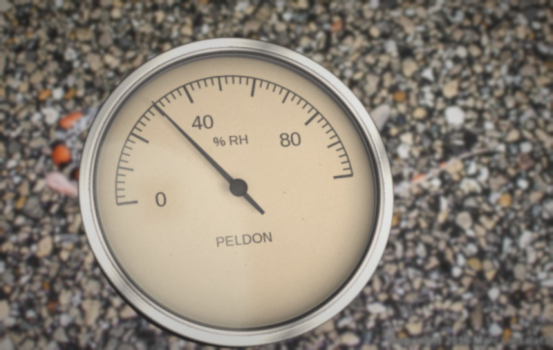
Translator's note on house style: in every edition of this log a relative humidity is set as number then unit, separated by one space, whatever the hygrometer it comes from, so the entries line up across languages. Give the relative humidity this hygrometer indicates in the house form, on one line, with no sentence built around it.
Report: 30 %
